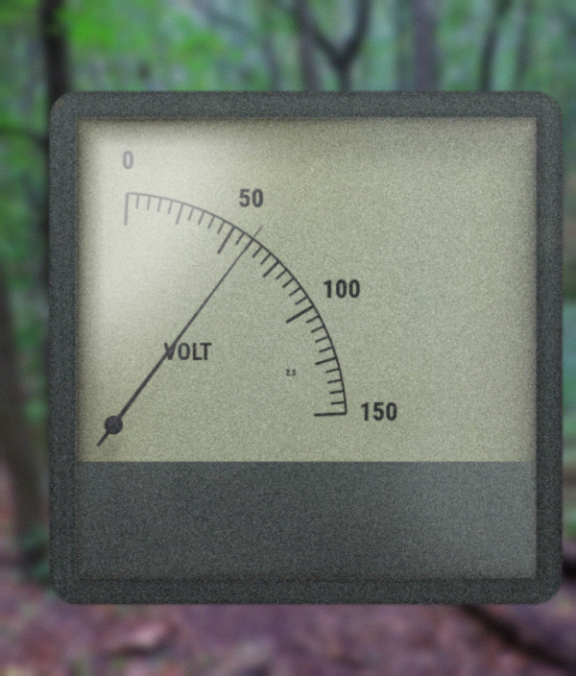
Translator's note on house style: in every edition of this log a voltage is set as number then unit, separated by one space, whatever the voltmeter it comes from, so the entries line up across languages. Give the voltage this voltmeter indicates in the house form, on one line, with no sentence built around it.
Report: 60 V
